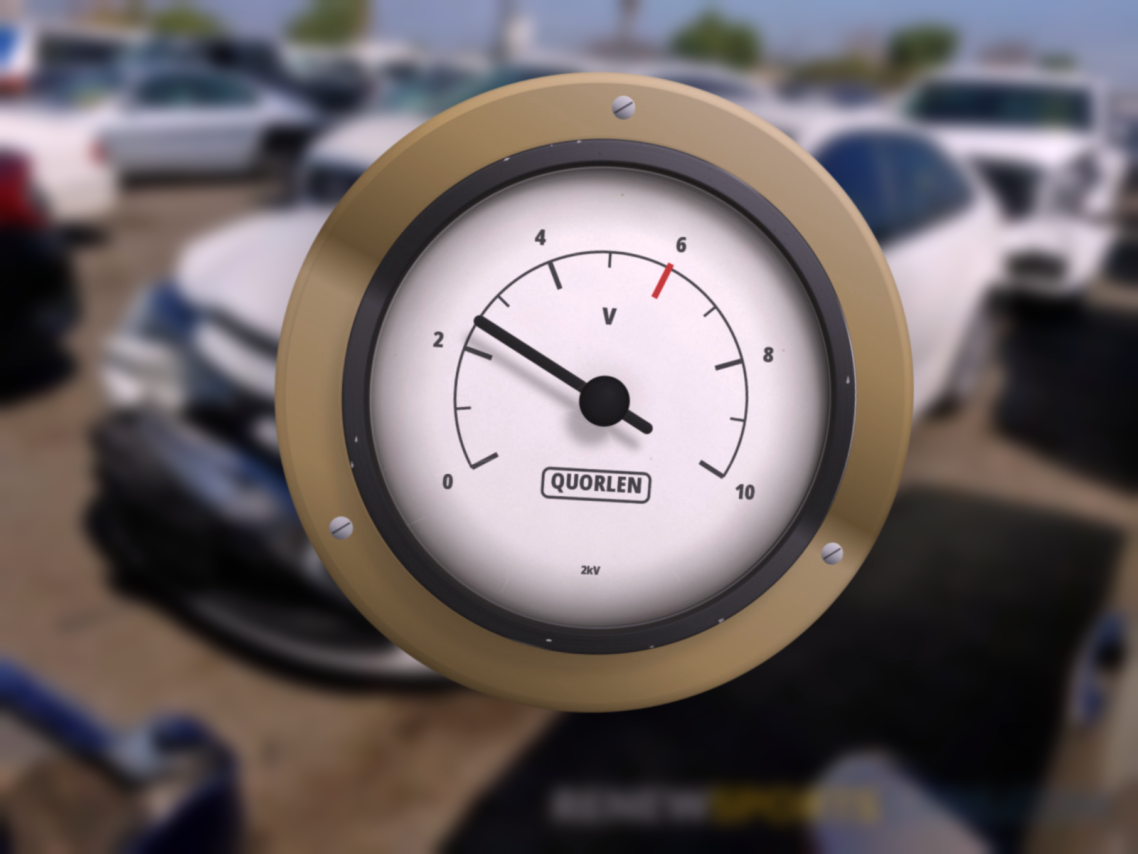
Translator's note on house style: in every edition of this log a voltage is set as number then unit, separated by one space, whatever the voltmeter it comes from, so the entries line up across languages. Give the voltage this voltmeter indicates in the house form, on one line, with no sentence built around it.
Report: 2.5 V
